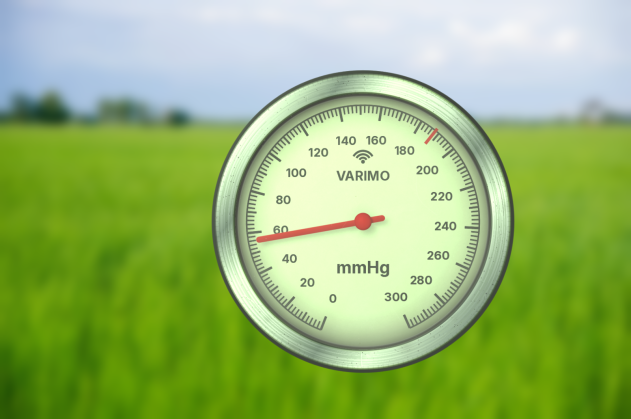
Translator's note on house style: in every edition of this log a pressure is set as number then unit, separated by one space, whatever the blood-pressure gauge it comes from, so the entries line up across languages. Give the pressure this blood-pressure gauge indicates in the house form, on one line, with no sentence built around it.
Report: 56 mmHg
